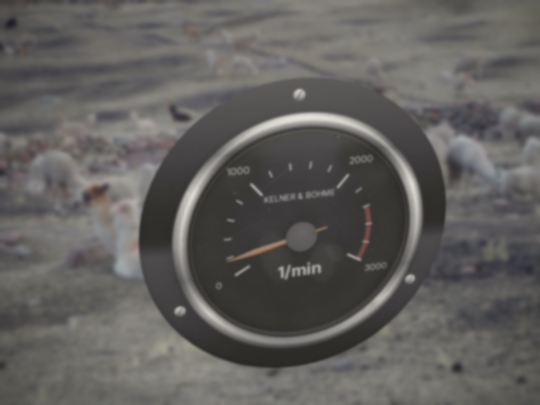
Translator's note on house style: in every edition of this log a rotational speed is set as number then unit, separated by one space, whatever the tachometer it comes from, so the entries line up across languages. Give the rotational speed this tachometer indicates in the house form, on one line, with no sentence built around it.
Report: 200 rpm
